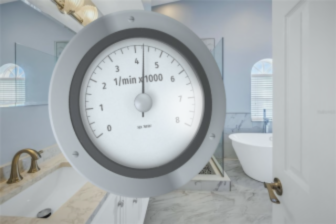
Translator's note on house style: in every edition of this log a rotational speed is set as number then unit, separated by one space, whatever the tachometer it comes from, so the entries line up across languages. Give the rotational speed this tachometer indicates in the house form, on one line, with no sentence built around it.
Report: 4250 rpm
